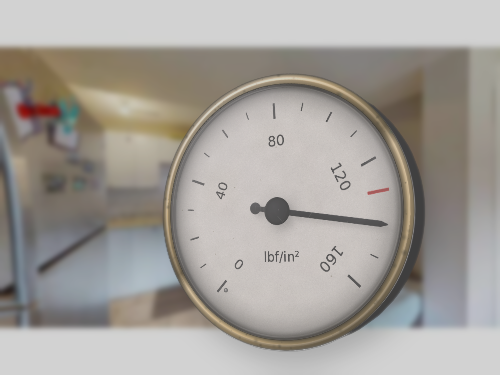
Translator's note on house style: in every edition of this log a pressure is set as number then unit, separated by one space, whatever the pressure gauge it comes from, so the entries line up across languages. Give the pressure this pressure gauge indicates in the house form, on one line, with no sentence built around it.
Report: 140 psi
